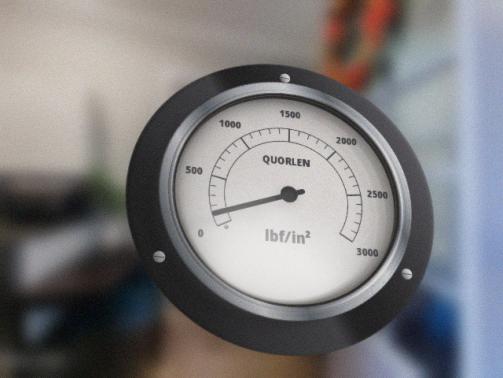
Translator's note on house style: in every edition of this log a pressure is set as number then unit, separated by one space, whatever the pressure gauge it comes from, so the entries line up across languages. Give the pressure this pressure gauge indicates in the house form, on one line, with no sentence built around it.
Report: 100 psi
